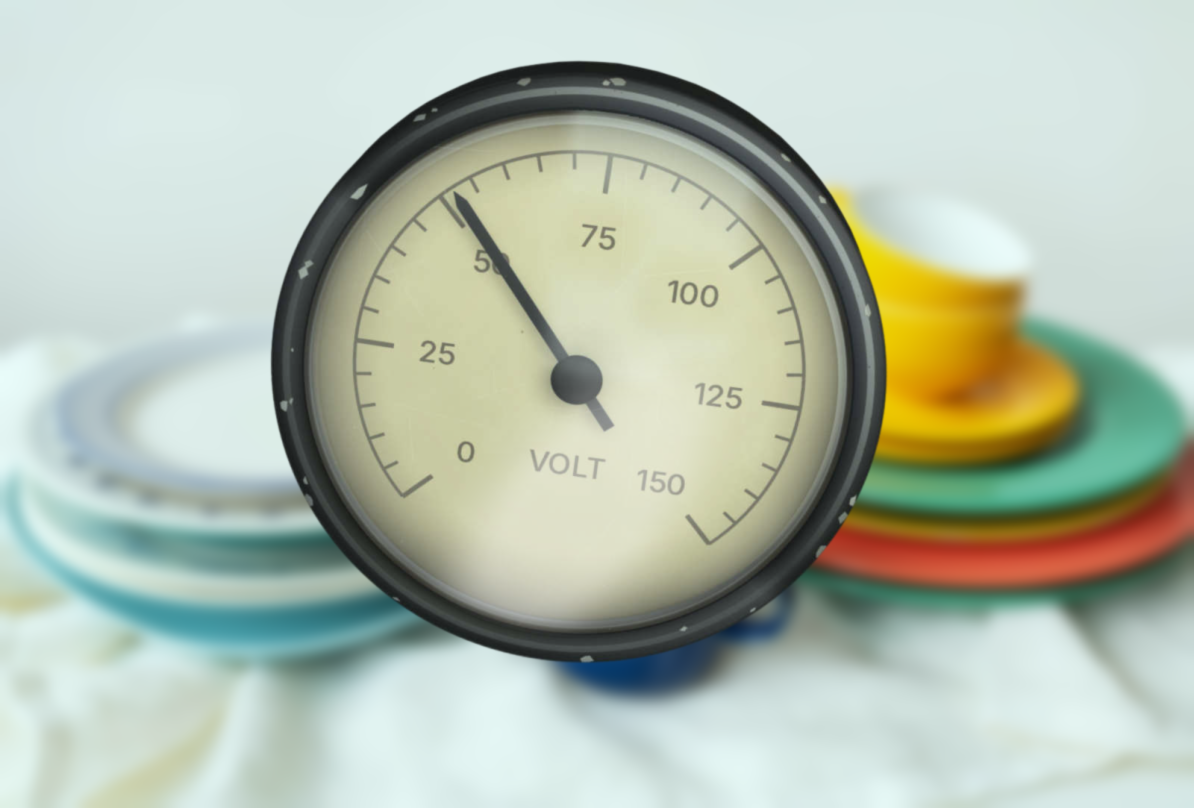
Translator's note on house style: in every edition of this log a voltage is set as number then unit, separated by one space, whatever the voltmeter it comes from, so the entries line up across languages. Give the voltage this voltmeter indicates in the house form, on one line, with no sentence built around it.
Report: 52.5 V
